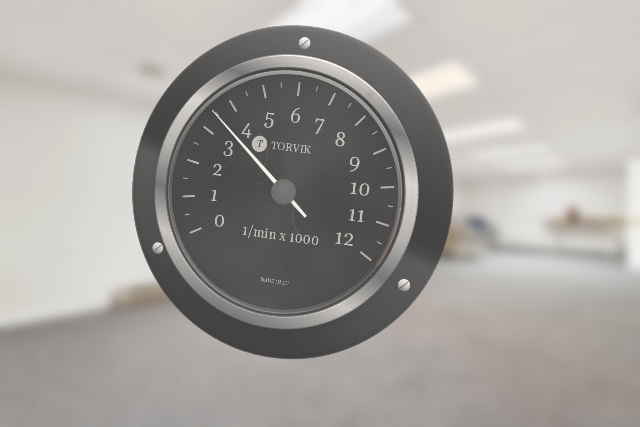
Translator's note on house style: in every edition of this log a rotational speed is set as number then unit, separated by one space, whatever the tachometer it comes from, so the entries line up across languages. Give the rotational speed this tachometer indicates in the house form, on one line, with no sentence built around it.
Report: 3500 rpm
